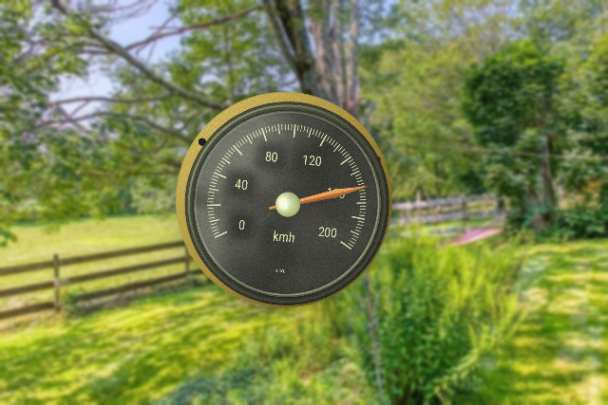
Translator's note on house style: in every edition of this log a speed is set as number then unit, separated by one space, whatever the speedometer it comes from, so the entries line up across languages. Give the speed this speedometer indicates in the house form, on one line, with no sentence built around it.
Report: 160 km/h
